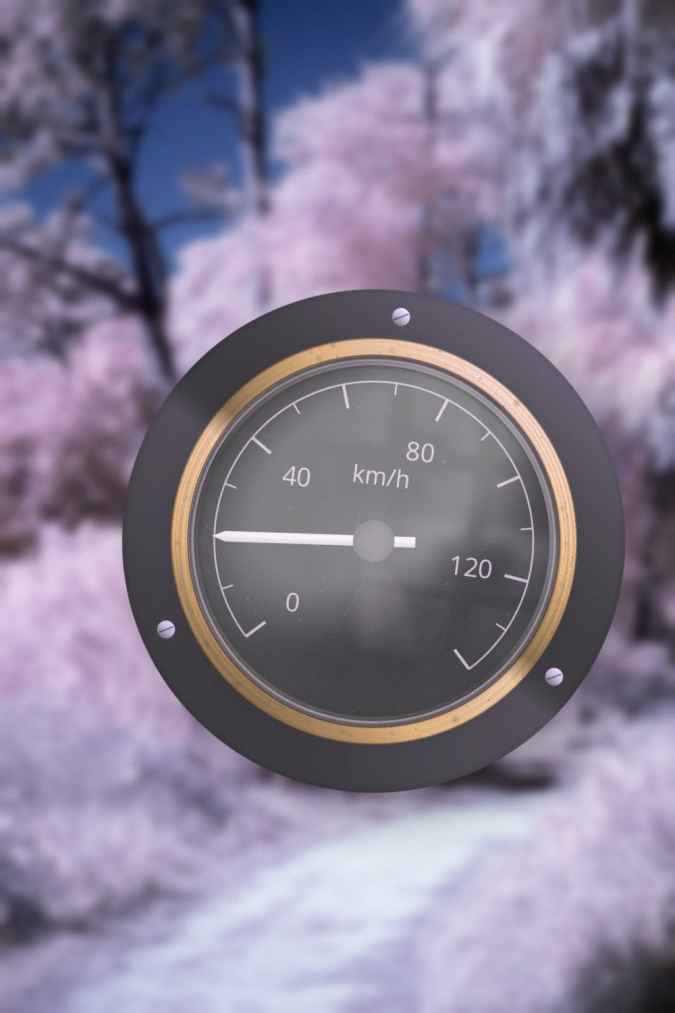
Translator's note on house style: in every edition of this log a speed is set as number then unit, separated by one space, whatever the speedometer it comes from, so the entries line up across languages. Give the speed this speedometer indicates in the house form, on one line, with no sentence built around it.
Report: 20 km/h
